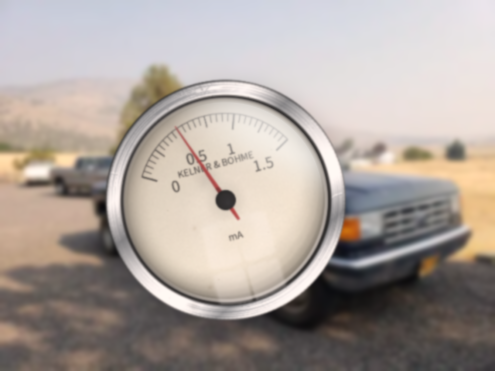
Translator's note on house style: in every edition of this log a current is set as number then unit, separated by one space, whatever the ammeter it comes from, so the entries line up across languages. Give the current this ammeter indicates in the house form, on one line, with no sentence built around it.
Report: 0.5 mA
